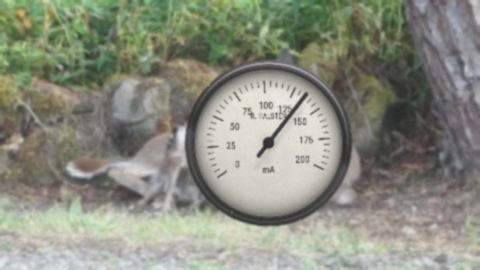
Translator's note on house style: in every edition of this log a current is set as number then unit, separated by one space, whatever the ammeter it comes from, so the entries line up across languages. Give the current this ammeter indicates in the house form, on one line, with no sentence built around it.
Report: 135 mA
